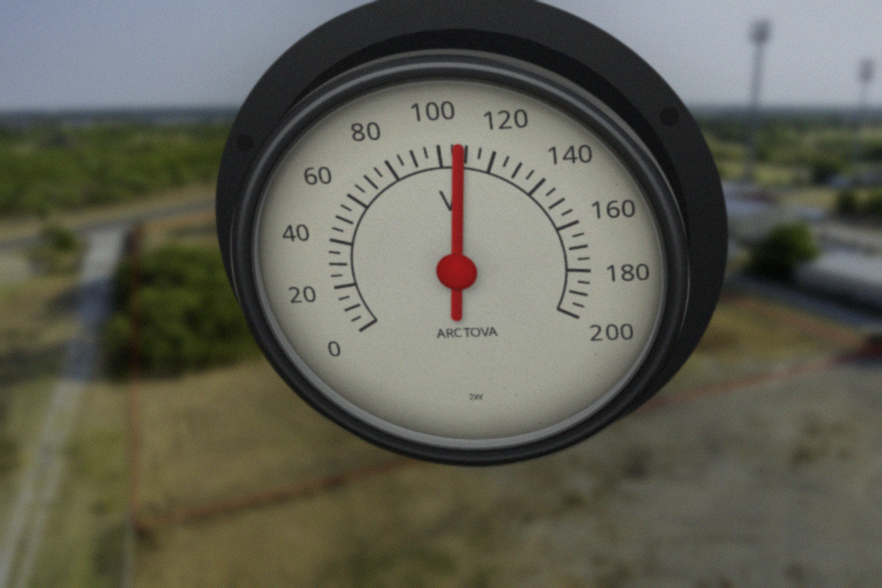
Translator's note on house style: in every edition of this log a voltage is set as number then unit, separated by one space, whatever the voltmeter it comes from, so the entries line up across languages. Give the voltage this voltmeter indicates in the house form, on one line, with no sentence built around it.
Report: 107.5 V
